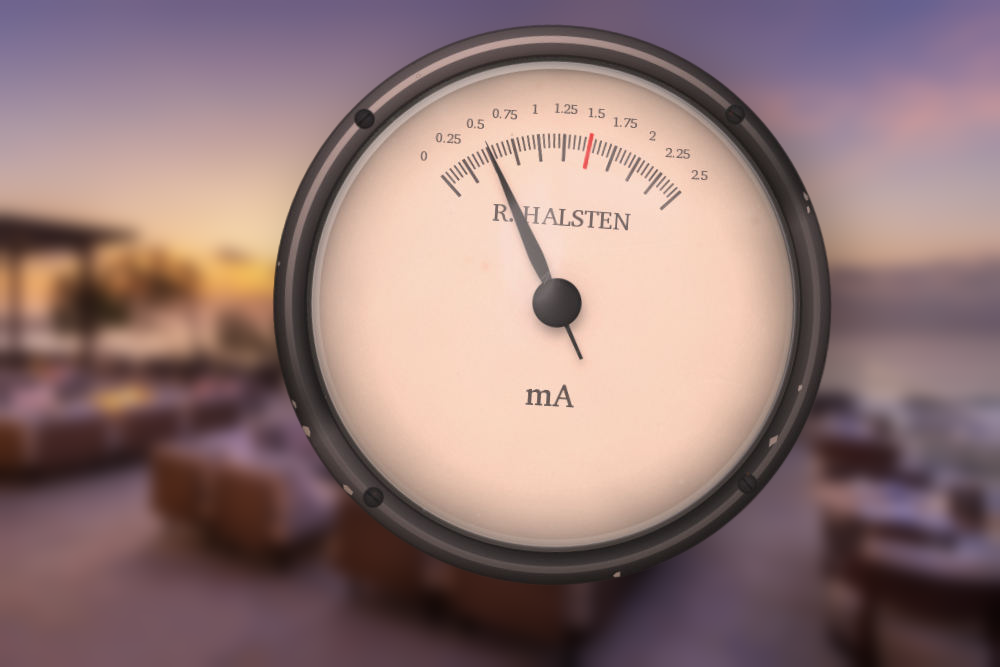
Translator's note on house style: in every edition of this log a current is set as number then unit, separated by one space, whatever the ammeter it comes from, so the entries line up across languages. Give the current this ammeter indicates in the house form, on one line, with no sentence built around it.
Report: 0.5 mA
